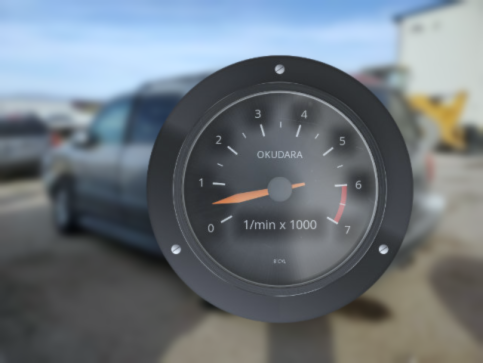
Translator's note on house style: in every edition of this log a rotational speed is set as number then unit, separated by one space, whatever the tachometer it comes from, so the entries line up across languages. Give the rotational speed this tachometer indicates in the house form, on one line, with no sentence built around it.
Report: 500 rpm
